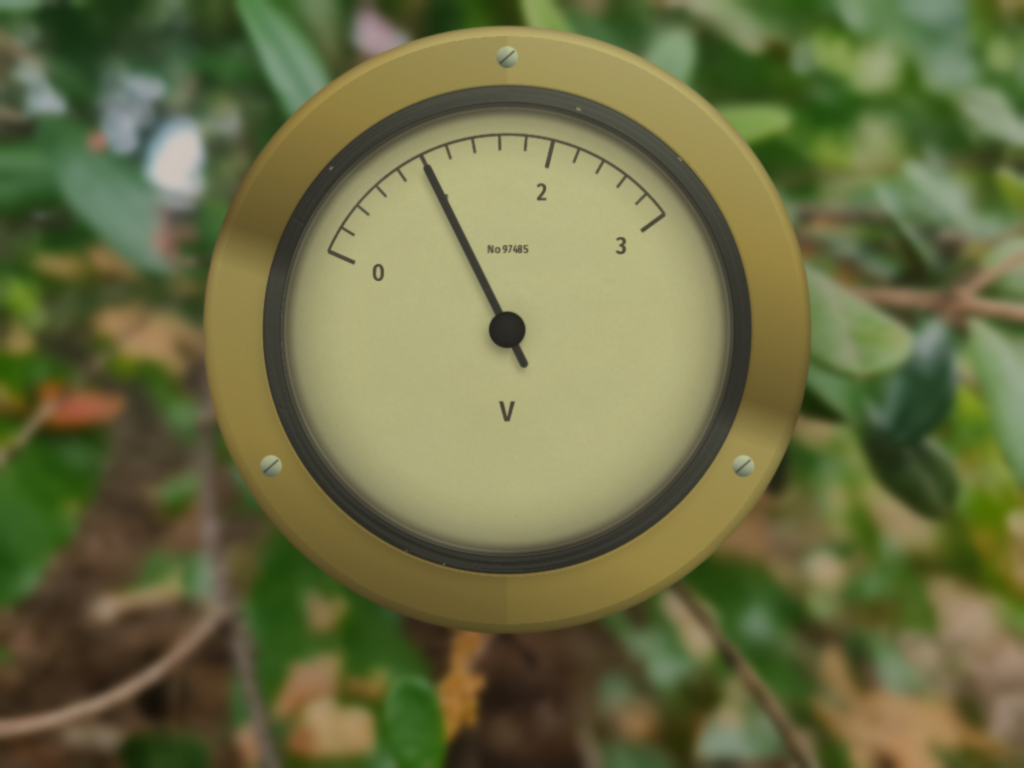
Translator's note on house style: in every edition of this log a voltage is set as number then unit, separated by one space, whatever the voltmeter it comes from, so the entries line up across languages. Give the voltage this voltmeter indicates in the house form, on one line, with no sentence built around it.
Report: 1 V
